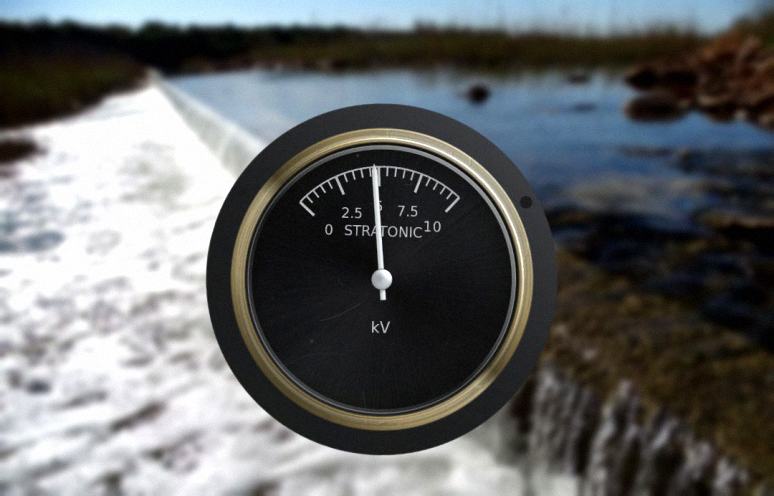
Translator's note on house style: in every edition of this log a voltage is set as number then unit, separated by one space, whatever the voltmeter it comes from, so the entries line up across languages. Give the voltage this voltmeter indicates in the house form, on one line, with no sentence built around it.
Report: 4.75 kV
